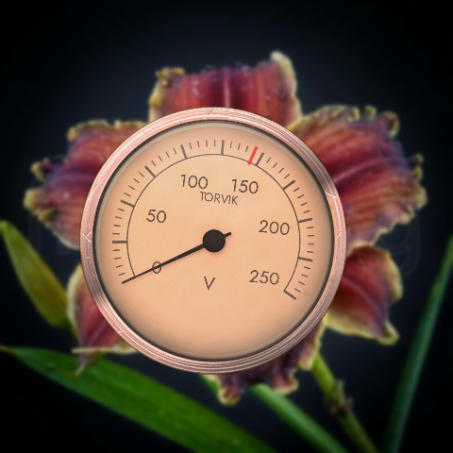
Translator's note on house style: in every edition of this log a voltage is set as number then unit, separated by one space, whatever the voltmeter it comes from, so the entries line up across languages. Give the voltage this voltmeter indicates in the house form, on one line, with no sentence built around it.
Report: 0 V
